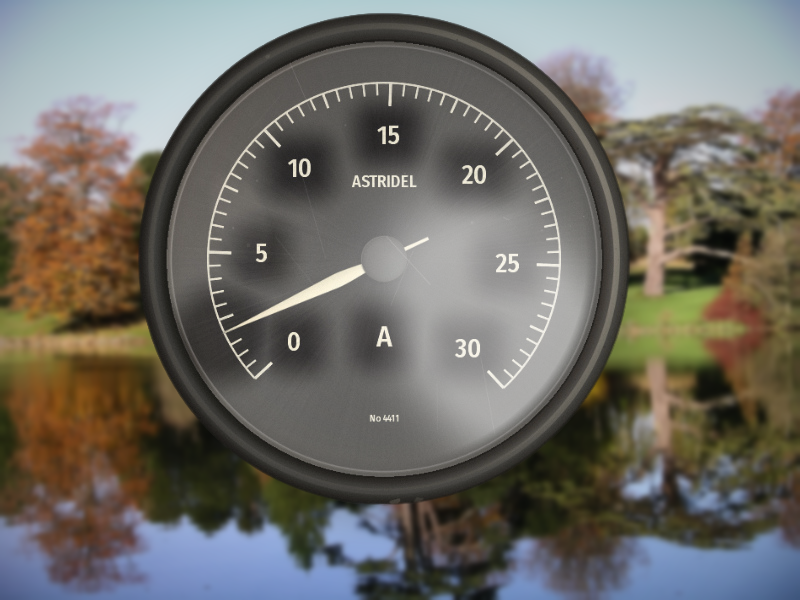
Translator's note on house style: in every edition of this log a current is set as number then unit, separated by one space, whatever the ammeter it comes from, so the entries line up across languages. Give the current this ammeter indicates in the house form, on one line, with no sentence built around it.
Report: 2 A
